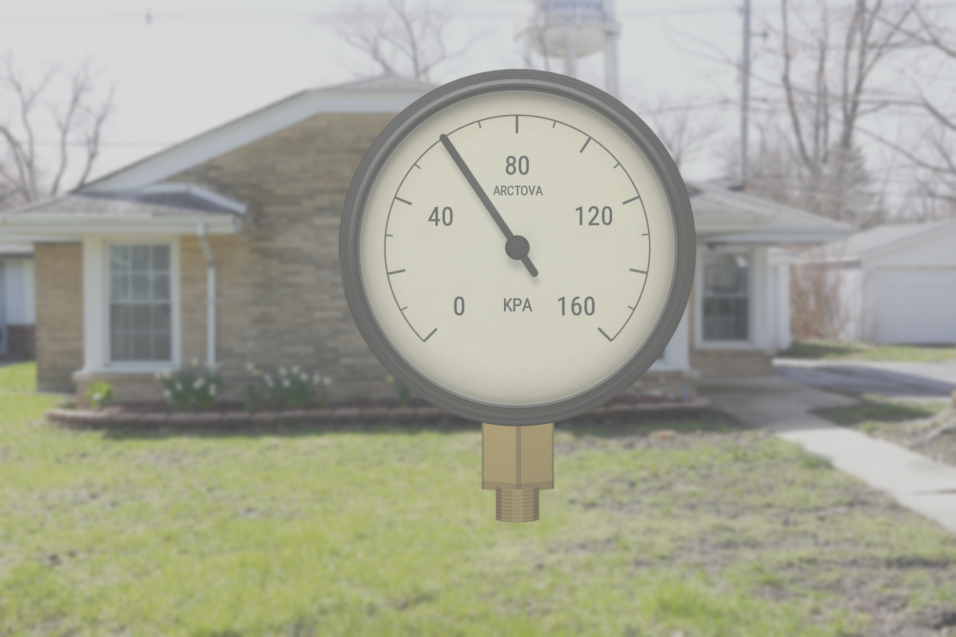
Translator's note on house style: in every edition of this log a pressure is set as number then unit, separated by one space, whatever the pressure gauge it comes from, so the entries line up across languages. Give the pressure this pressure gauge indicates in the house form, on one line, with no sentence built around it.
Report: 60 kPa
